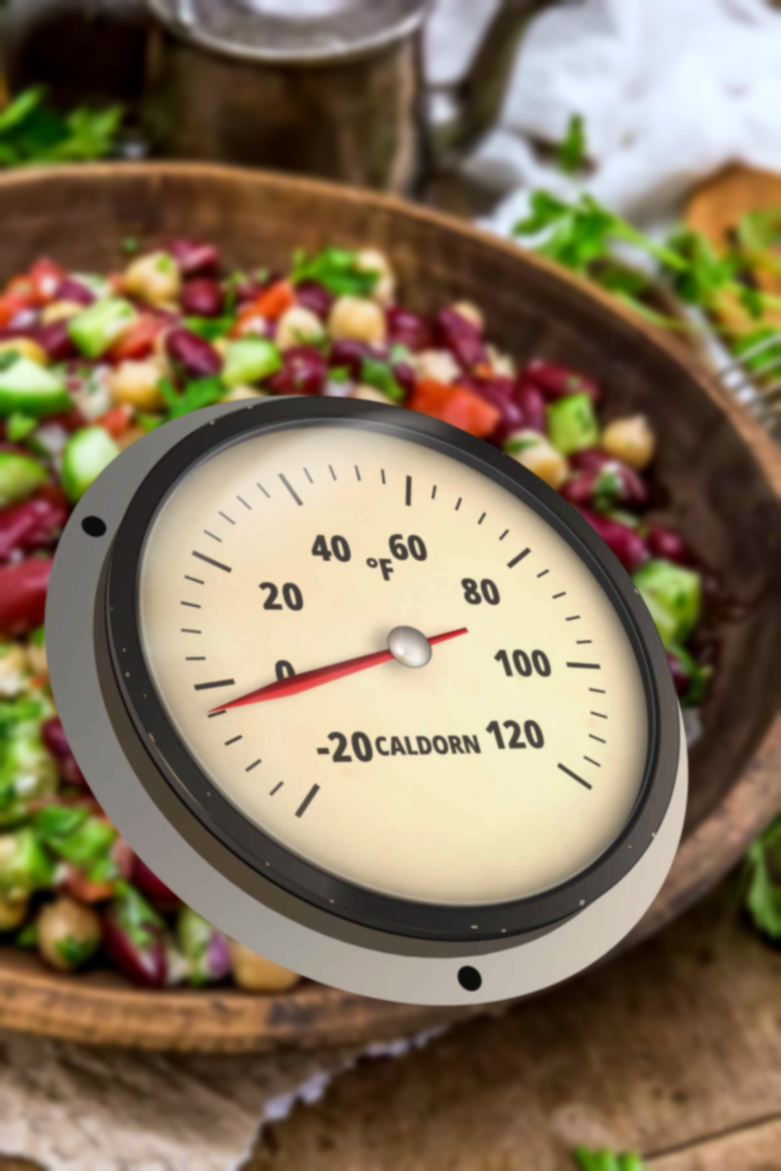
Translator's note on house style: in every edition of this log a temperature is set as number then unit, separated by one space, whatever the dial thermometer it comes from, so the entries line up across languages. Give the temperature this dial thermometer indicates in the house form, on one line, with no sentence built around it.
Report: -4 °F
